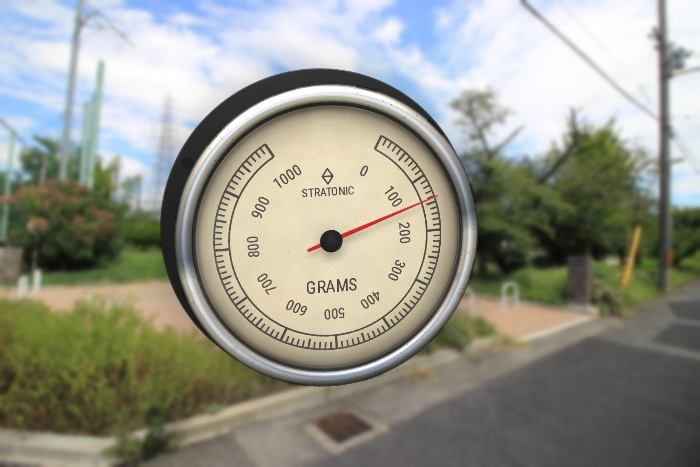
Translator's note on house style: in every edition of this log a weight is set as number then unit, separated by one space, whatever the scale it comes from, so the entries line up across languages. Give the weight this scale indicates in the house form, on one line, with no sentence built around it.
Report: 140 g
